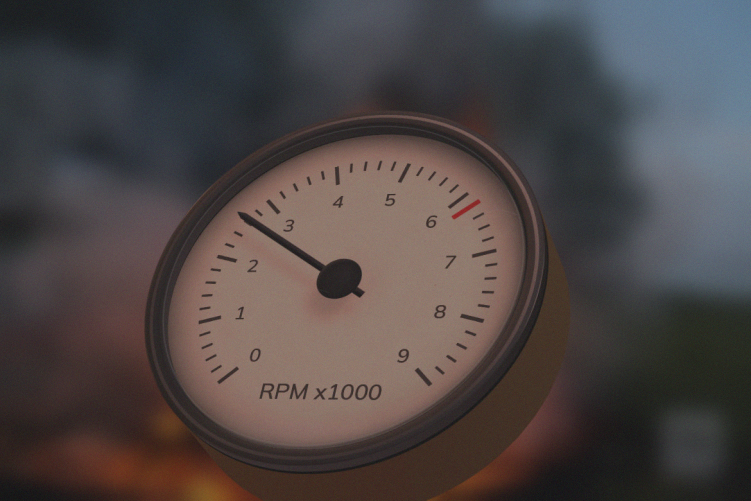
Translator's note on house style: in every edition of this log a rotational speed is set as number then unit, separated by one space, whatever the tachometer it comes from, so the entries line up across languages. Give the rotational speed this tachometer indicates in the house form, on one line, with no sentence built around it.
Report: 2600 rpm
